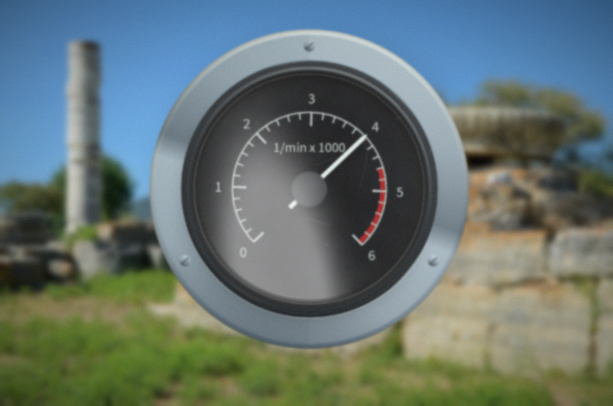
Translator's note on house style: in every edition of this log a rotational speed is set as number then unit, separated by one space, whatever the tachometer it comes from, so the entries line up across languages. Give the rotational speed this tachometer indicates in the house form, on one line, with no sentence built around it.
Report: 4000 rpm
